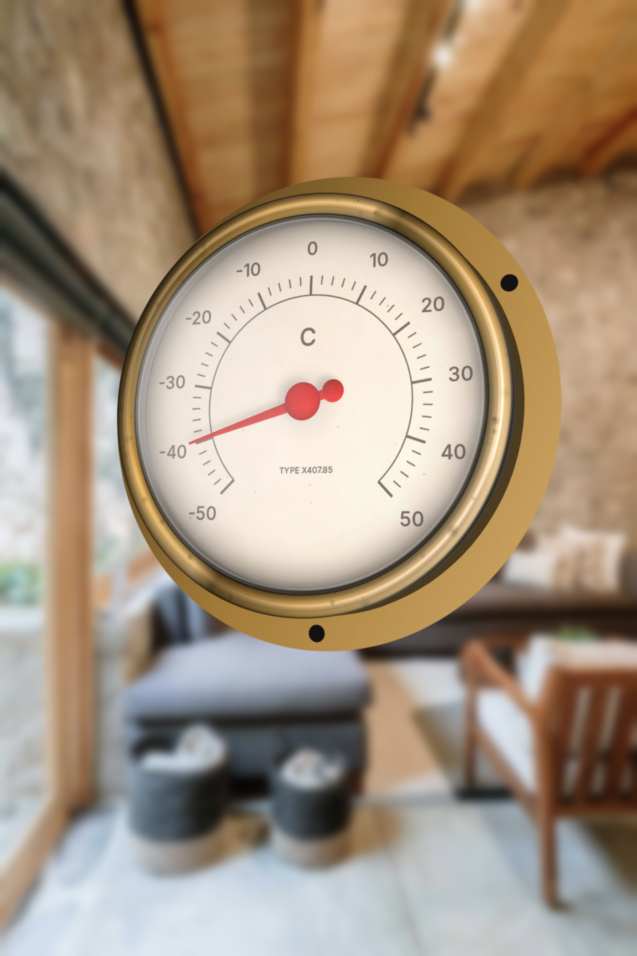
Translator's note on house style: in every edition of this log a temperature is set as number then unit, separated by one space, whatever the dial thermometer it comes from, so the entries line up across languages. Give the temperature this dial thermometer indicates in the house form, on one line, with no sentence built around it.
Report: -40 °C
